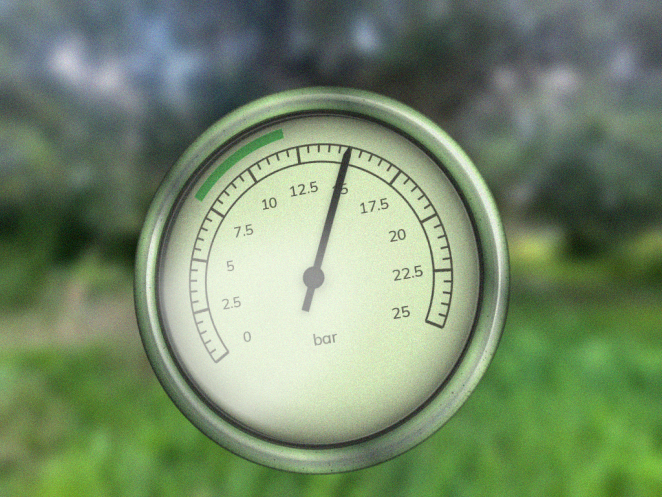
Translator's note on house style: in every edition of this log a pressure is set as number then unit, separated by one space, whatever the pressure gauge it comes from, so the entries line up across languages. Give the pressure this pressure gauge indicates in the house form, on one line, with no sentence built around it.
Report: 15 bar
